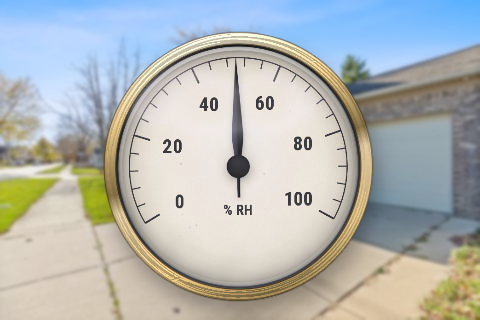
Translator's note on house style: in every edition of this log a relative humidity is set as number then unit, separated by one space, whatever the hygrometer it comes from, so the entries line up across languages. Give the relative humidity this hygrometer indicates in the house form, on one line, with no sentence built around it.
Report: 50 %
